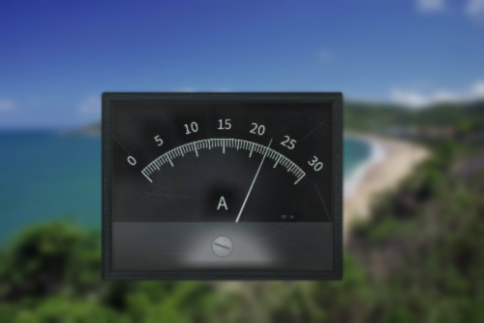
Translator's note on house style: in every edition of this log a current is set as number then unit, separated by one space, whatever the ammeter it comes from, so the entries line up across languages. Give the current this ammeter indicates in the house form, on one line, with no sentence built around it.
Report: 22.5 A
